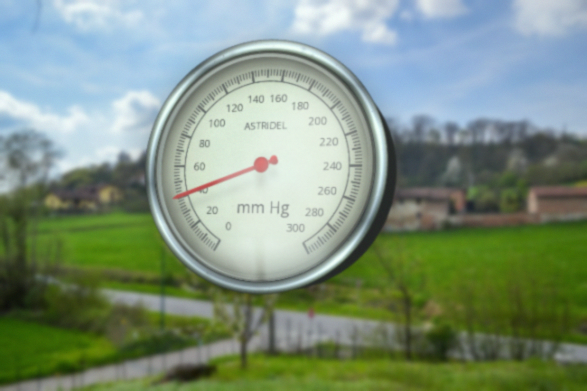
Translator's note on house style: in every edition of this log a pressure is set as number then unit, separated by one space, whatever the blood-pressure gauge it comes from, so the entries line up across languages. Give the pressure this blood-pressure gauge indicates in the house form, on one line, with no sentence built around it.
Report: 40 mmHg
